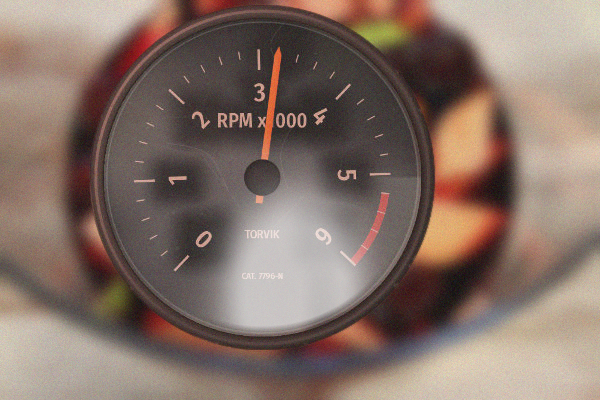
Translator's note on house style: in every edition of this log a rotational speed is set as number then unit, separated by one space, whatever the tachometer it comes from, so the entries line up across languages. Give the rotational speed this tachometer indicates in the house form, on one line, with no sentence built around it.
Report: 3200 rpm
